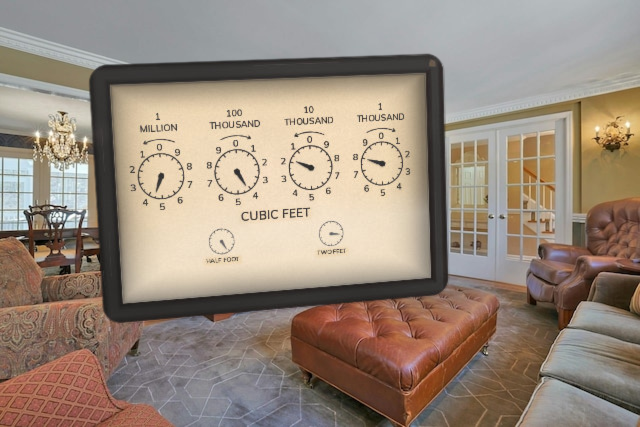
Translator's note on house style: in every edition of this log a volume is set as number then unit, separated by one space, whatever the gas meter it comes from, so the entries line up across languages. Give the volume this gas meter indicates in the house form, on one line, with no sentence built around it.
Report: 441800 ft³
